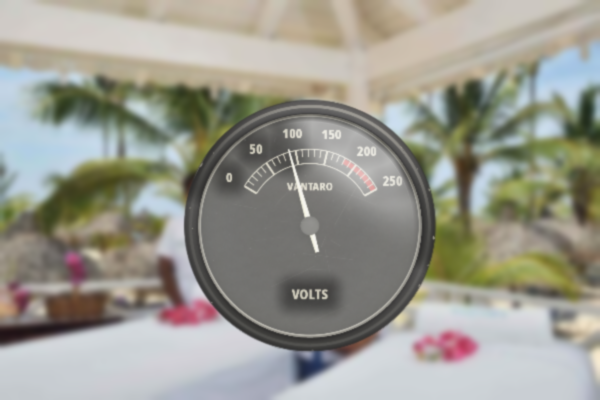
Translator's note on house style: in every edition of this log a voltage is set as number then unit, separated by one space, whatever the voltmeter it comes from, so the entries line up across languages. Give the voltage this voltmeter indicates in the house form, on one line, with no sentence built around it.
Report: 90 V
